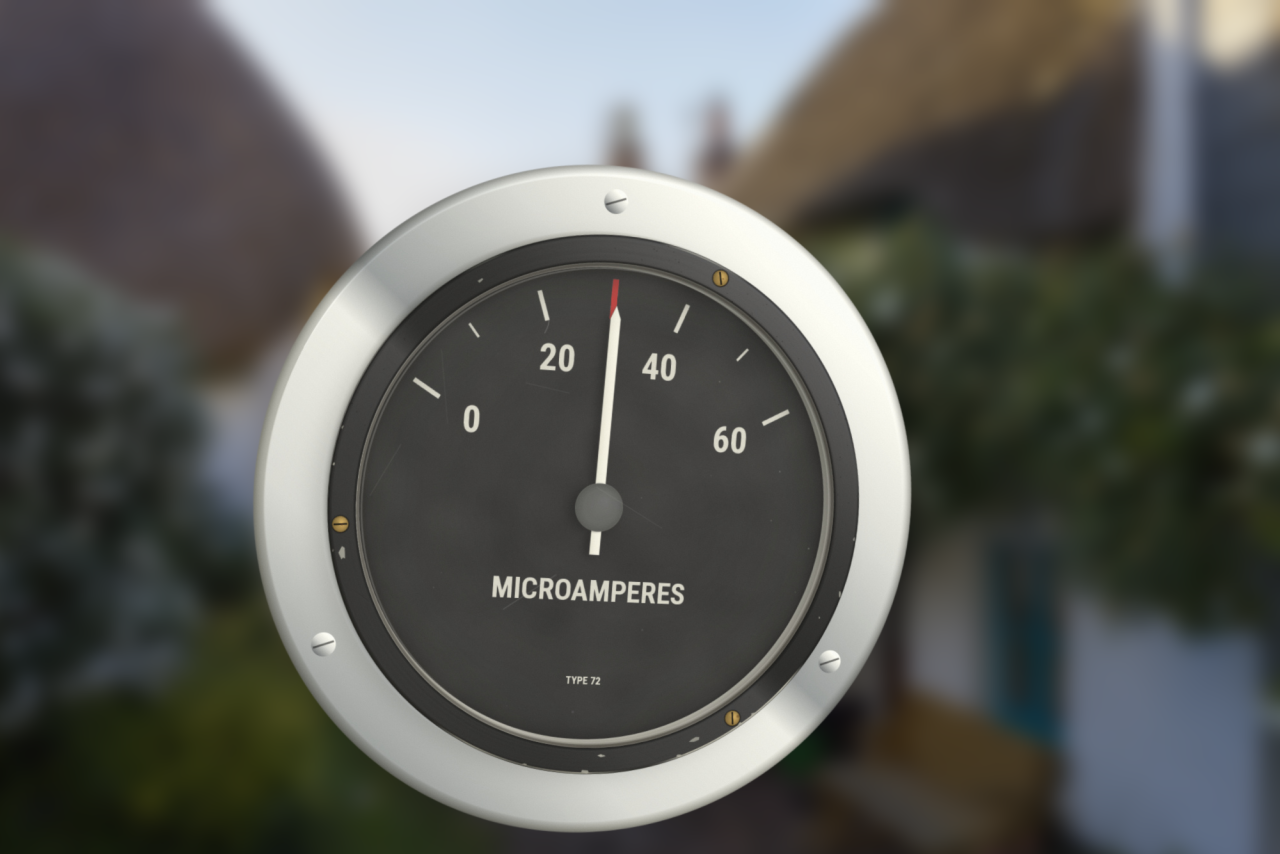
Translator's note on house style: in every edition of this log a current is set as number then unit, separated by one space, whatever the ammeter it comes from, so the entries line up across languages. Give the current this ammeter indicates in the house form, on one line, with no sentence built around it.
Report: 30 µA
